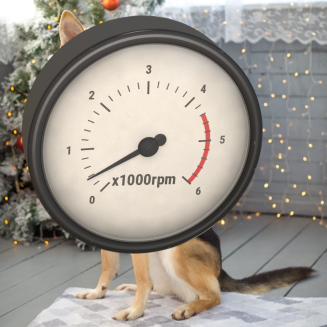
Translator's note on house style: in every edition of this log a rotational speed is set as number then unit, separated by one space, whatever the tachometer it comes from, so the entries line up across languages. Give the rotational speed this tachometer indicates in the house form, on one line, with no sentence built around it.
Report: 400 rpm
